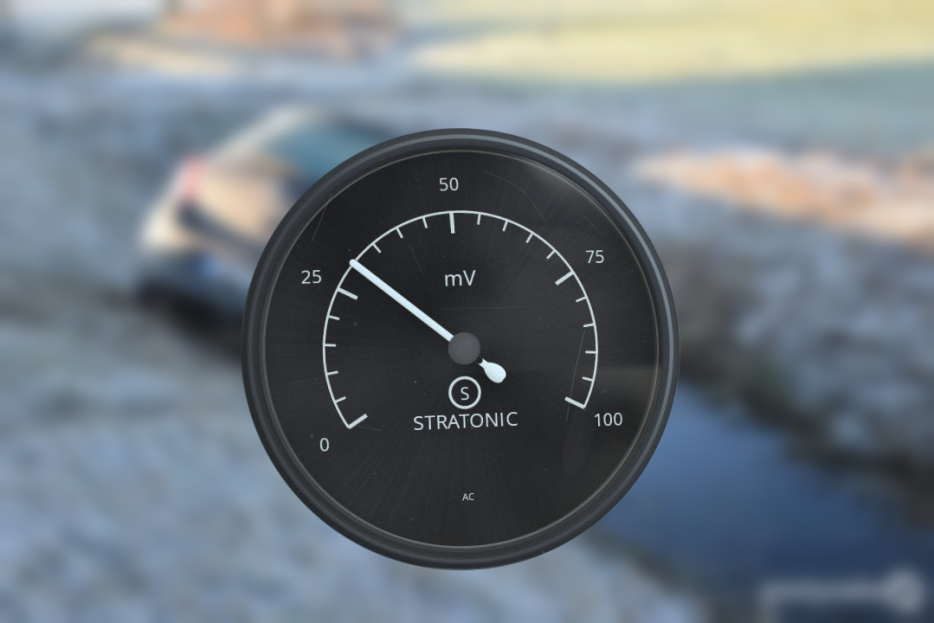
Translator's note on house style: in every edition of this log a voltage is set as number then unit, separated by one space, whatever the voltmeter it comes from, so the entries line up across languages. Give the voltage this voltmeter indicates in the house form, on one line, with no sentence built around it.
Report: 30 mV
